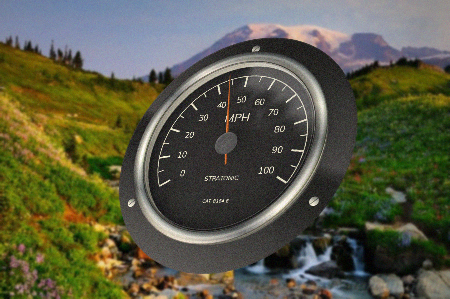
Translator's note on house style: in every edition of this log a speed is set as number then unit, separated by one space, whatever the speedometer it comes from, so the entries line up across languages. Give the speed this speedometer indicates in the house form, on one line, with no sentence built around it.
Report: 45 mph
